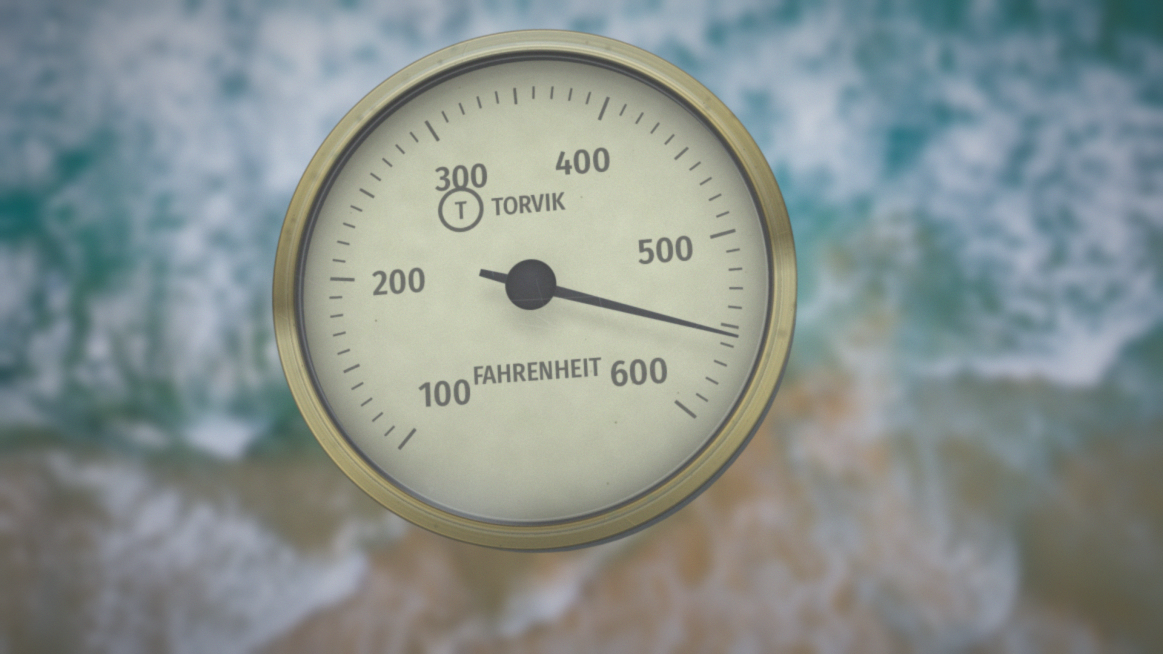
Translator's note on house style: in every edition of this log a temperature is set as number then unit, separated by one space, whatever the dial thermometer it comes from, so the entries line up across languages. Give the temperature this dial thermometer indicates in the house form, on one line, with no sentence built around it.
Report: 555 °F
